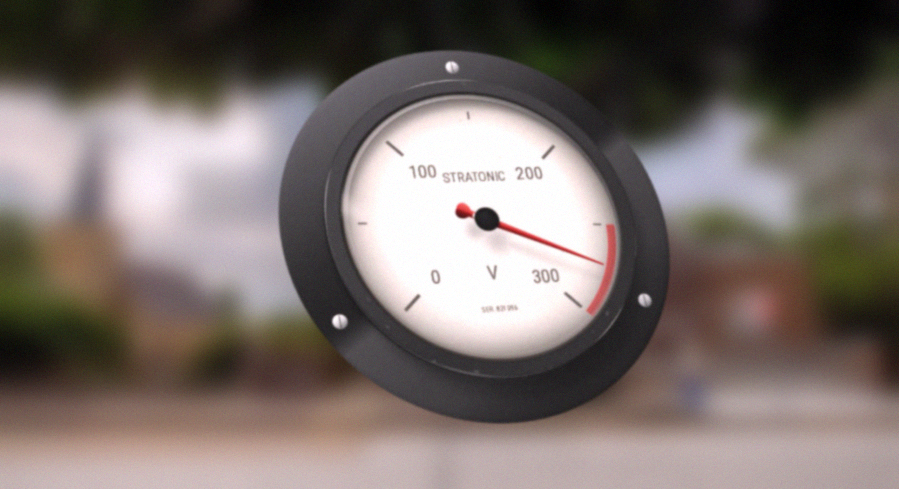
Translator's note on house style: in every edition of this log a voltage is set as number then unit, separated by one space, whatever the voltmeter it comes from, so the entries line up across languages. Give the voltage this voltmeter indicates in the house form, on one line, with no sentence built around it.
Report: 275 V
